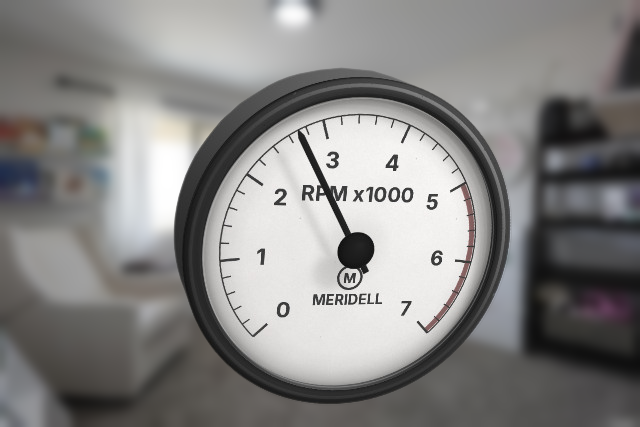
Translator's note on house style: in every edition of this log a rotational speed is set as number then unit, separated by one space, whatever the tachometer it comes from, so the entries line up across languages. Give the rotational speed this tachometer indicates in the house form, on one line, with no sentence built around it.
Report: 2700 rpm
